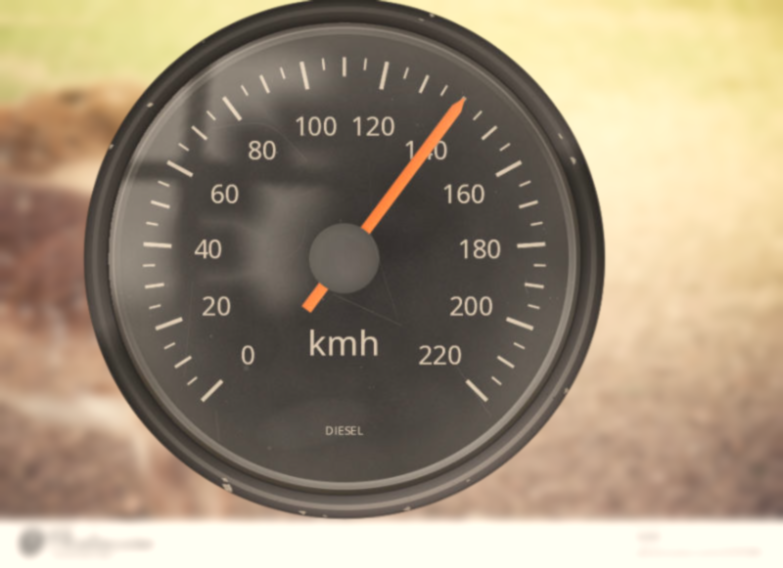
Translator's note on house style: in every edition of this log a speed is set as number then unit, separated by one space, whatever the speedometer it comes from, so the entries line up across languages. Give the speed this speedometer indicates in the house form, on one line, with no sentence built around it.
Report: 140 km/h
